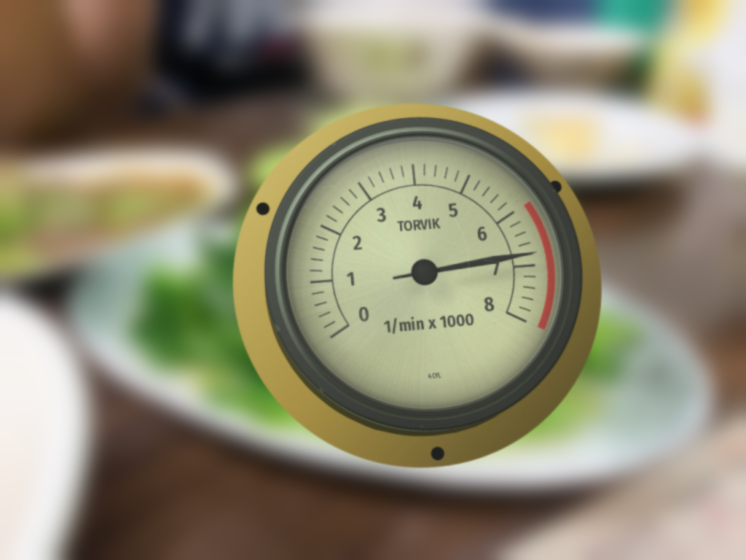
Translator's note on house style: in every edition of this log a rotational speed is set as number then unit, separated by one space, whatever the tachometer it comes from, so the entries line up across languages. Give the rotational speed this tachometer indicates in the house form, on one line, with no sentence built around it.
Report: 6800 rpm
